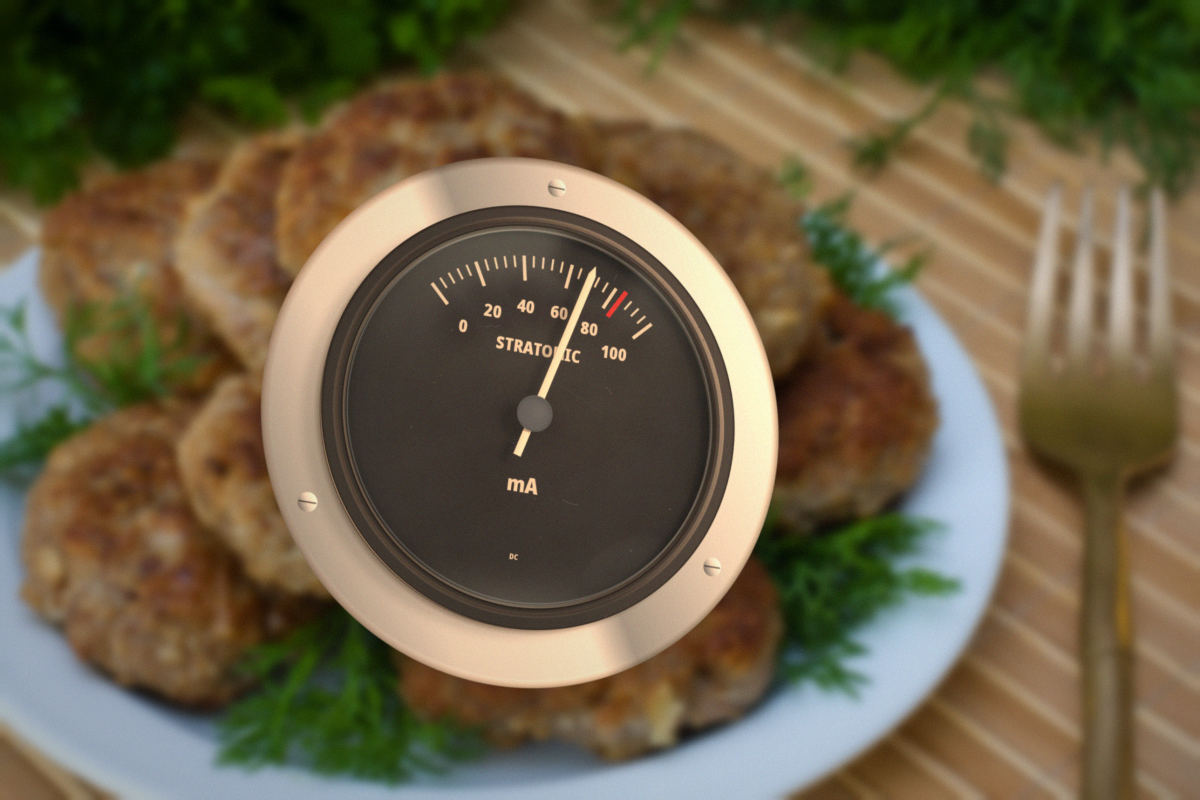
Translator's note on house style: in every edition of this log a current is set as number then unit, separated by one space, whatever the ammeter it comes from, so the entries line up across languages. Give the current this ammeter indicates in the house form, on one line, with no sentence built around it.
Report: 68 mA
